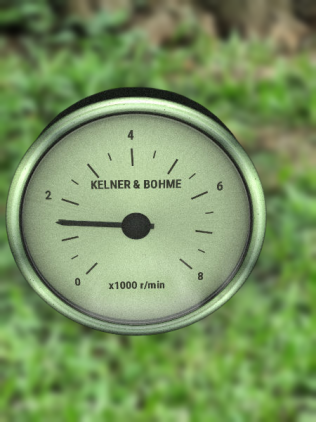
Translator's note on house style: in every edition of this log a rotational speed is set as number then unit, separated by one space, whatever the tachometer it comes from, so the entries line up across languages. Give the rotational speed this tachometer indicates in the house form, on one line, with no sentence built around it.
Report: 1500 rpm
